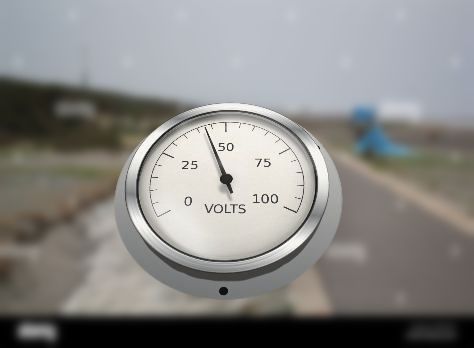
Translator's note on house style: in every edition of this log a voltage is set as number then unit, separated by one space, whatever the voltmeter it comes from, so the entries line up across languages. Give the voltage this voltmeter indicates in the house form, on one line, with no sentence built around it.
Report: 42.5 V
